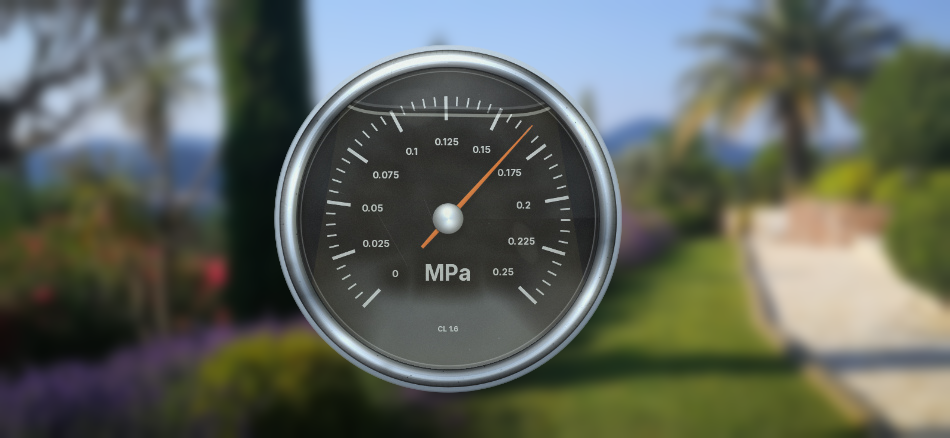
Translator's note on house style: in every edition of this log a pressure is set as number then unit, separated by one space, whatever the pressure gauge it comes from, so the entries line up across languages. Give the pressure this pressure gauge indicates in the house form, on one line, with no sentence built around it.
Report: 0.165 MPa
